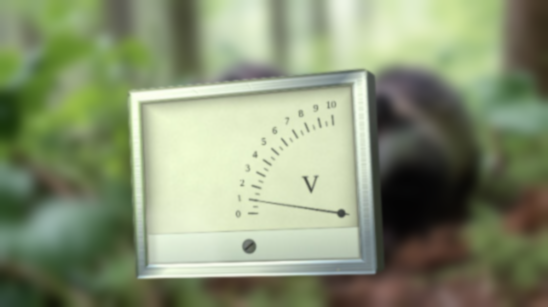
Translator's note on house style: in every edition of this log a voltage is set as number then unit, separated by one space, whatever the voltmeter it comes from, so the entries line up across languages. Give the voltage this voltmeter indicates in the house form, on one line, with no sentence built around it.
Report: 1 V
